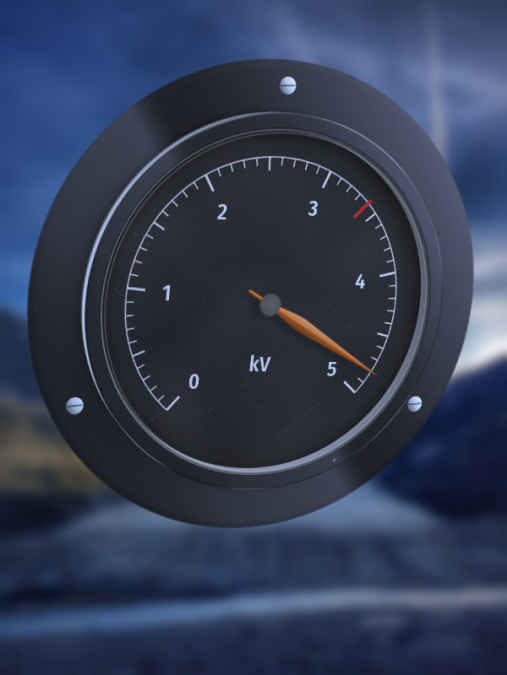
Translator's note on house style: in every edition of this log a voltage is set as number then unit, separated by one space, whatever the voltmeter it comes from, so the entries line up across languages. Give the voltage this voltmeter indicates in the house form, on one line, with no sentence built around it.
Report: 4.8 kV
